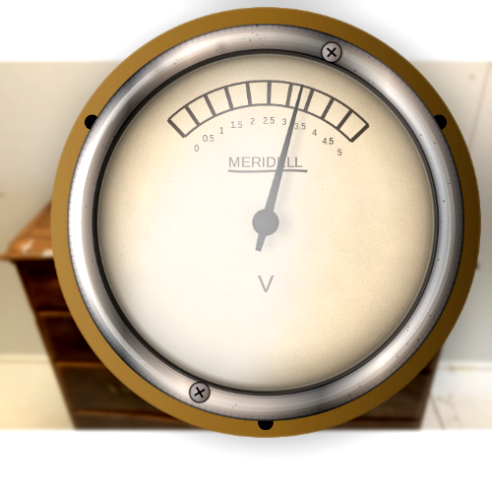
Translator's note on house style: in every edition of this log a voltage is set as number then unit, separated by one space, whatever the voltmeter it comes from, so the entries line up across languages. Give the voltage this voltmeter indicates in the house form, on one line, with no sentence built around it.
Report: 3.25 V
